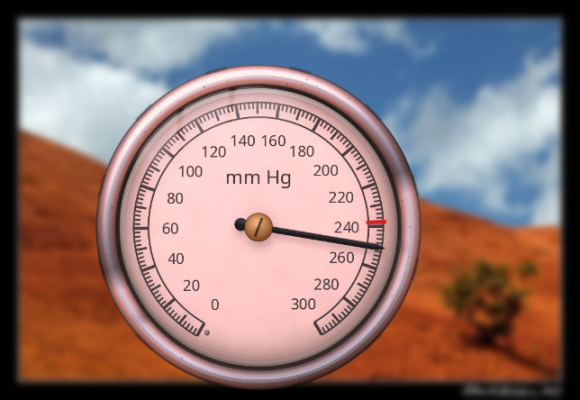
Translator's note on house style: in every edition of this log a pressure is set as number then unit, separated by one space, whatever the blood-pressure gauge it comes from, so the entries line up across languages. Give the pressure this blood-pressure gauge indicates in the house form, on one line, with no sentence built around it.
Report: 250 mmHg
